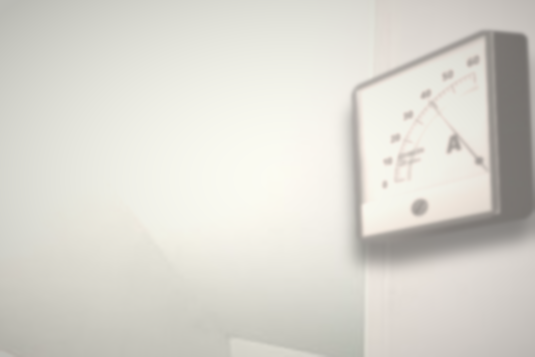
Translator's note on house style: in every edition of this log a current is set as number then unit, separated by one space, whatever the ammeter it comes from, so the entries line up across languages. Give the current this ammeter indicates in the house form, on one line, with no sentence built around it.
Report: 40 A
